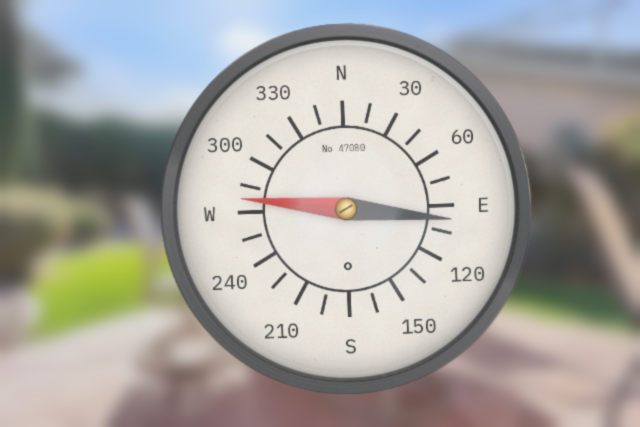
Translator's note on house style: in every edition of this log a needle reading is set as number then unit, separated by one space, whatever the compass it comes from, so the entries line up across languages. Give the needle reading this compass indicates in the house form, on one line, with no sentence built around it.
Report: 277.5 °
